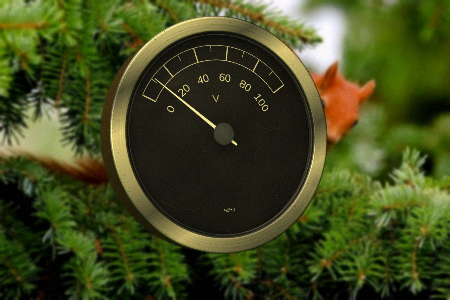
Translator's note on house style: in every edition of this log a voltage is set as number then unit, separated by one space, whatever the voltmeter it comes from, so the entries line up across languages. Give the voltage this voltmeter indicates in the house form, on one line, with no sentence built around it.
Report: 10 V
